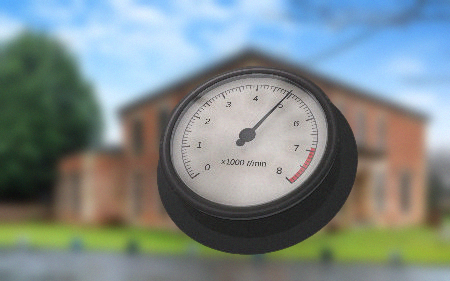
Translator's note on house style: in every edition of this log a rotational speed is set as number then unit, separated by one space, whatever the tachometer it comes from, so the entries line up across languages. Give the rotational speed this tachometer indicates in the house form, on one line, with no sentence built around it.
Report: 5000 rpm
